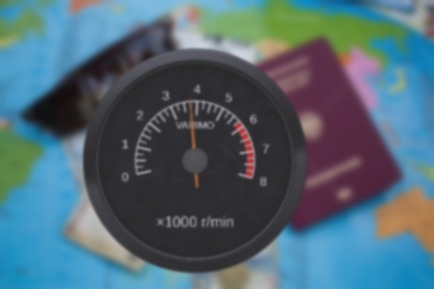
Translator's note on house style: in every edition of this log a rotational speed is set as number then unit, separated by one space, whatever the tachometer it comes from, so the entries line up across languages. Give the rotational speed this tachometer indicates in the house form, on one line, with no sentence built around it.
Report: 3750 rpm
